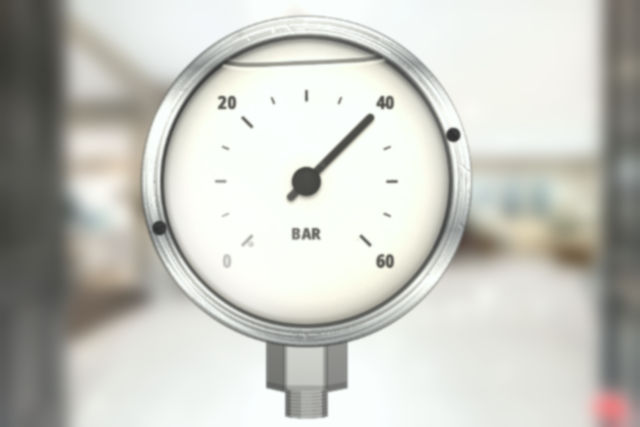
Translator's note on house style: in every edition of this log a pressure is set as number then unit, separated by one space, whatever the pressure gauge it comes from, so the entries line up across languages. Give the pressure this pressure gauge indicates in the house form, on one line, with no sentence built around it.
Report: 40 bar
